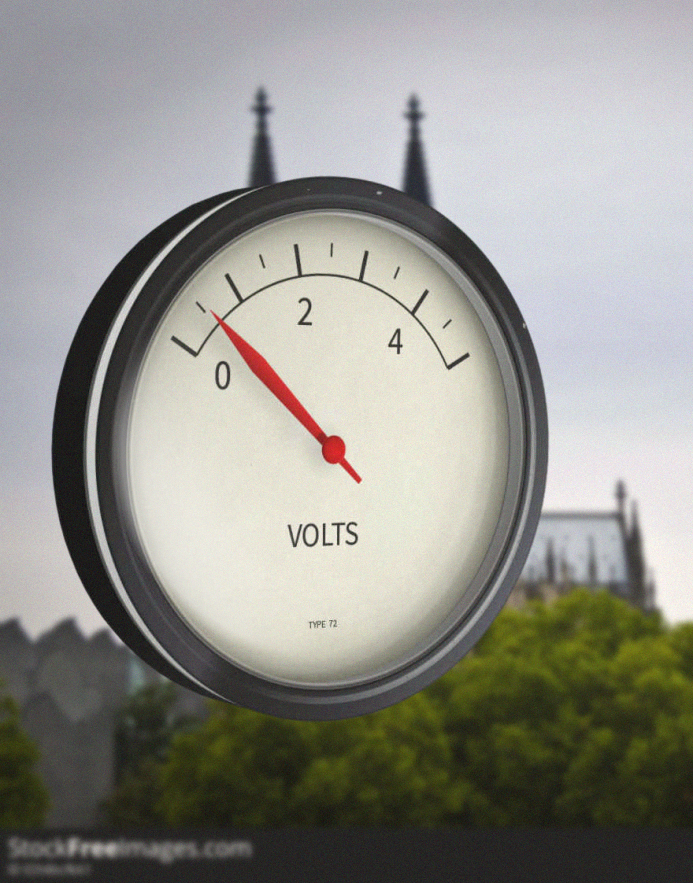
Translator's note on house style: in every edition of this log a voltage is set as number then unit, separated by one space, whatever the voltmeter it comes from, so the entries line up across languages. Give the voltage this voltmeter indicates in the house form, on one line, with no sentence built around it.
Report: 0.5 V
